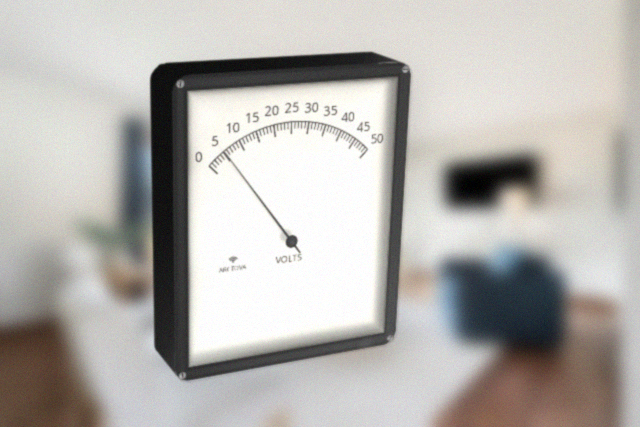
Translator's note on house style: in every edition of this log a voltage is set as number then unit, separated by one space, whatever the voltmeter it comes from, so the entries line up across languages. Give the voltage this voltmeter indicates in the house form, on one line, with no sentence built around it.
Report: 5 V
